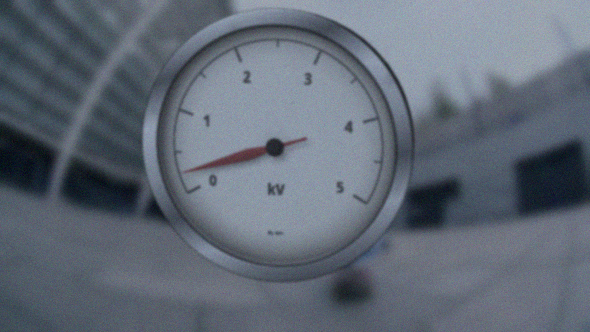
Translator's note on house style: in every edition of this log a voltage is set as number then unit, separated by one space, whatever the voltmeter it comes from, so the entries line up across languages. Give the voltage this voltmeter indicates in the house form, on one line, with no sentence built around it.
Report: 0.25 kV
